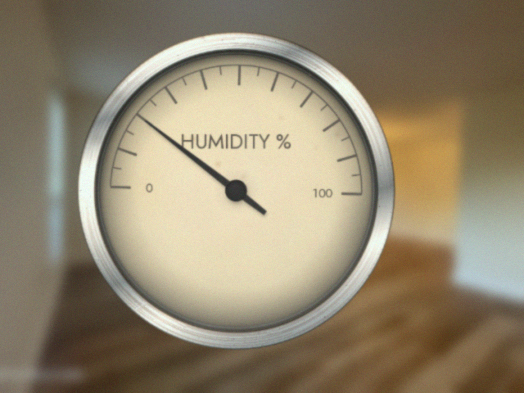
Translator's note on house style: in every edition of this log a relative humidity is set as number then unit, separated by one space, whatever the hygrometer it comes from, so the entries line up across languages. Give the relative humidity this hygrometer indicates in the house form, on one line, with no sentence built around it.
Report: 20 %
